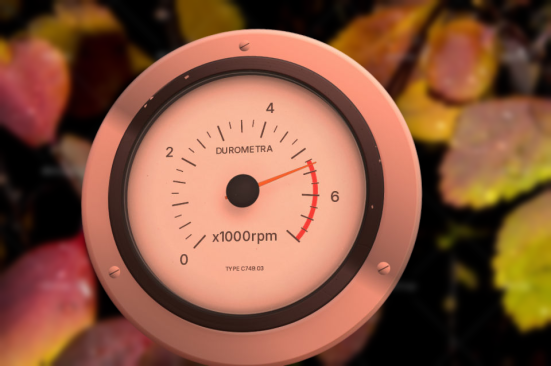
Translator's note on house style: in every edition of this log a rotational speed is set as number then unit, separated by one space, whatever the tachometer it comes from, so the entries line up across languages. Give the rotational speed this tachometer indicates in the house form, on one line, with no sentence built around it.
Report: 5375 rpm
